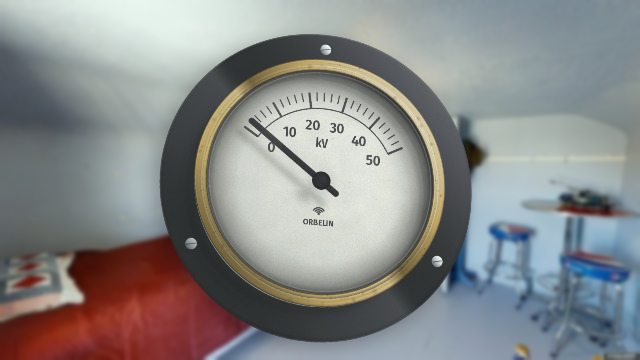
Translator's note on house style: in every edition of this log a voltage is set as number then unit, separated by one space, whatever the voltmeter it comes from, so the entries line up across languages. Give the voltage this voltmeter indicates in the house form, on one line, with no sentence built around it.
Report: 2 kV
